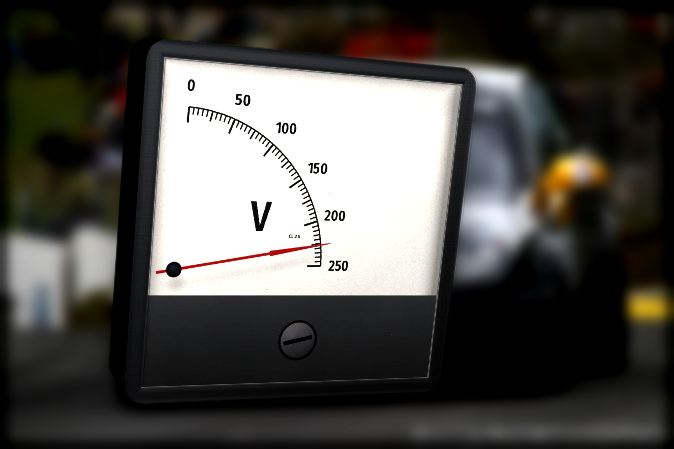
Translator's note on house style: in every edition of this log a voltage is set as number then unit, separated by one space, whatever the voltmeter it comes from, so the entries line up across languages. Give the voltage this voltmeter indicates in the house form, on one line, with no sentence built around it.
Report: 225 V
